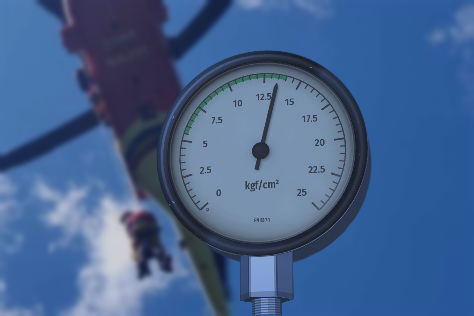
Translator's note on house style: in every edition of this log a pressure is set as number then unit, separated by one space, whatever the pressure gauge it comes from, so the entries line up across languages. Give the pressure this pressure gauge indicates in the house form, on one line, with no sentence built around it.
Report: 13.5 kg/cm²
